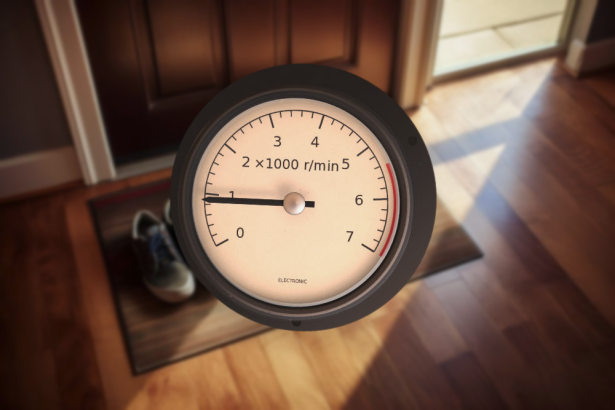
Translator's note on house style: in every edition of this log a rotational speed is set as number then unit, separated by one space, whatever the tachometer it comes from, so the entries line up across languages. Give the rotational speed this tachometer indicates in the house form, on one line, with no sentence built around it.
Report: 900 rpm
